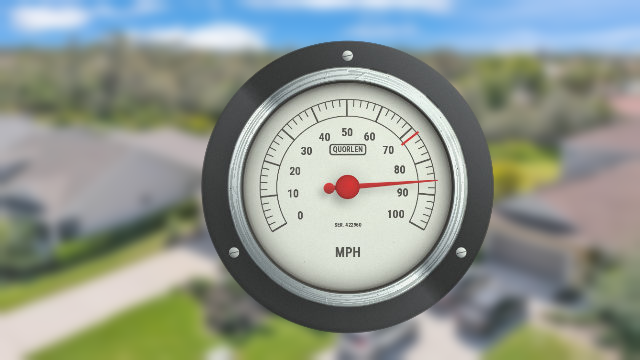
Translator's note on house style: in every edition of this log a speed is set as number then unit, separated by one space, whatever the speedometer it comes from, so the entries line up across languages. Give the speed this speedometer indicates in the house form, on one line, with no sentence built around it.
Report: 86 mph
